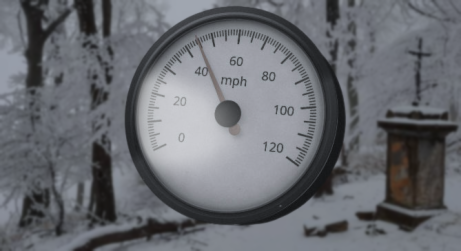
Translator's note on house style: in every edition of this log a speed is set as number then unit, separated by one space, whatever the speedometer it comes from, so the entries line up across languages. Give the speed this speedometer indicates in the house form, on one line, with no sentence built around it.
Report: 45 mph
